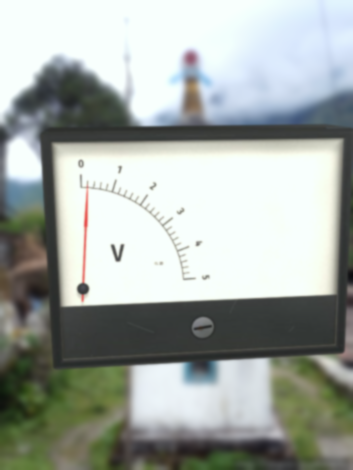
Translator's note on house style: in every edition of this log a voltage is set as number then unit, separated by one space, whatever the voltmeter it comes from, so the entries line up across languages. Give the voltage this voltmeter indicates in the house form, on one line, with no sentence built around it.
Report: 0.2 V
